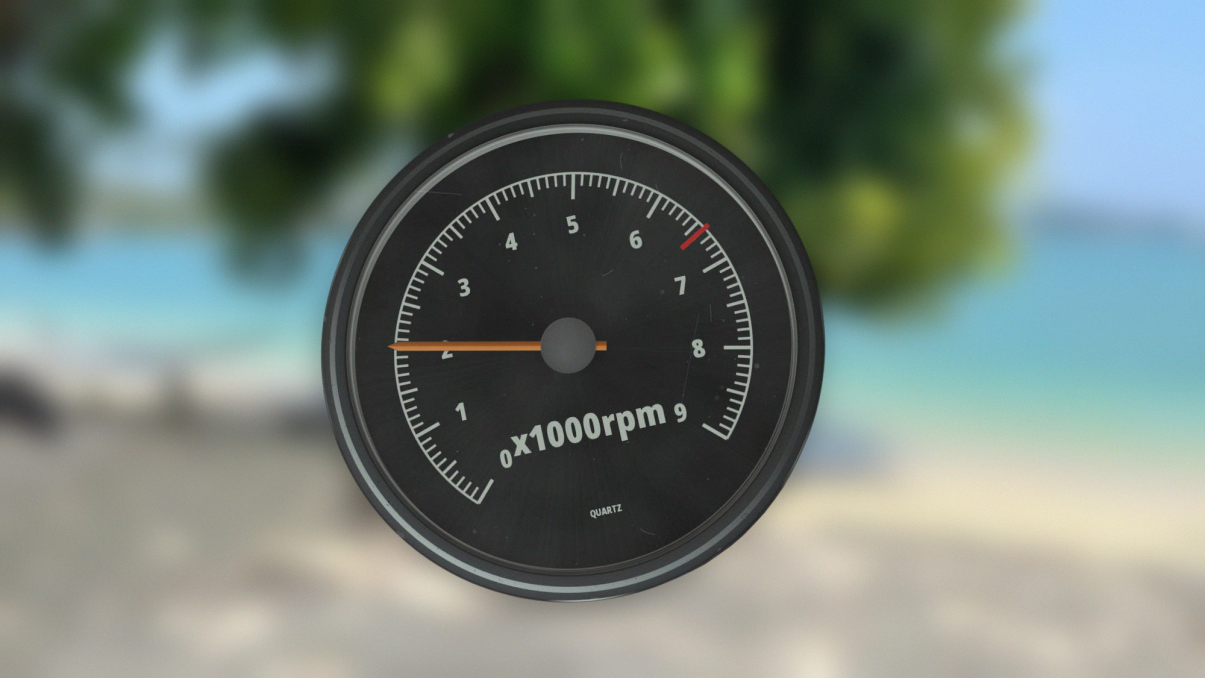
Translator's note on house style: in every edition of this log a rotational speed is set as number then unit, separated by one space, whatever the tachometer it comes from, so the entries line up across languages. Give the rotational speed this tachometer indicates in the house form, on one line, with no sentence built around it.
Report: 2000 rpm
